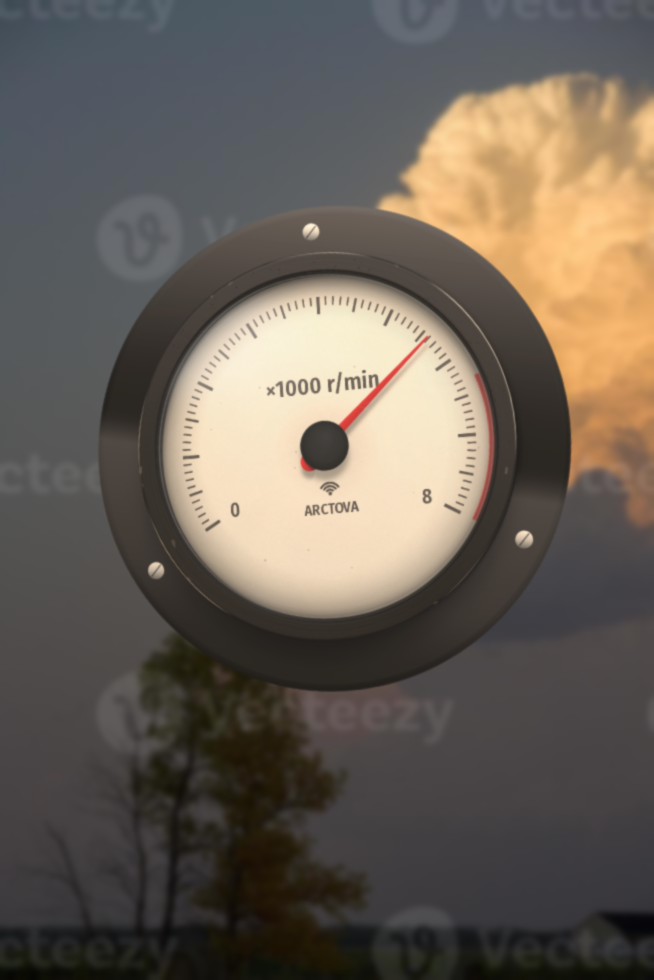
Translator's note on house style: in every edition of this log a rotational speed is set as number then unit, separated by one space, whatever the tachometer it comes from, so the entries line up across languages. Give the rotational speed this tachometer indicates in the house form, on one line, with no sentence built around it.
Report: 5600 rpm
